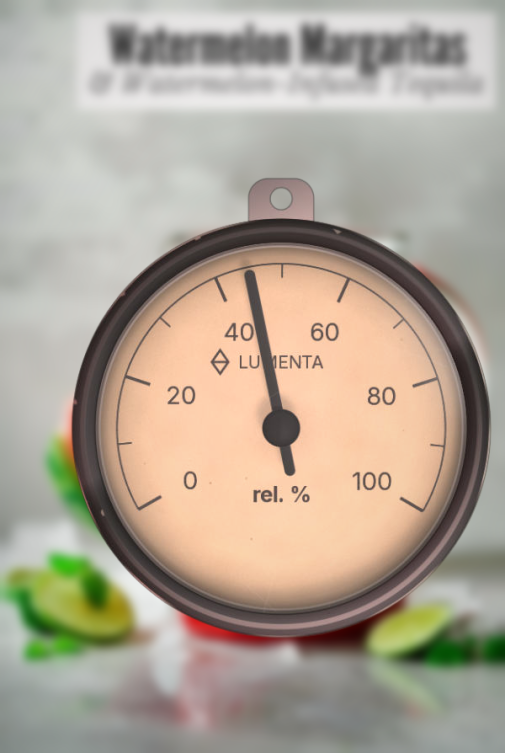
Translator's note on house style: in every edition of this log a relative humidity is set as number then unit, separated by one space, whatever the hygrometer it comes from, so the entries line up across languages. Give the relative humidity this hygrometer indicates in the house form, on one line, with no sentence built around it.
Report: 45 %
